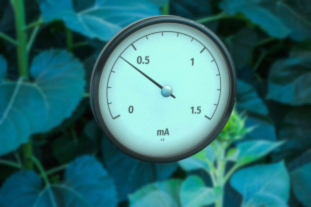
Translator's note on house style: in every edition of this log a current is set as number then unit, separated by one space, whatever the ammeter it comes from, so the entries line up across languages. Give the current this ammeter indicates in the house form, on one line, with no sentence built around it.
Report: 0.4 mA
